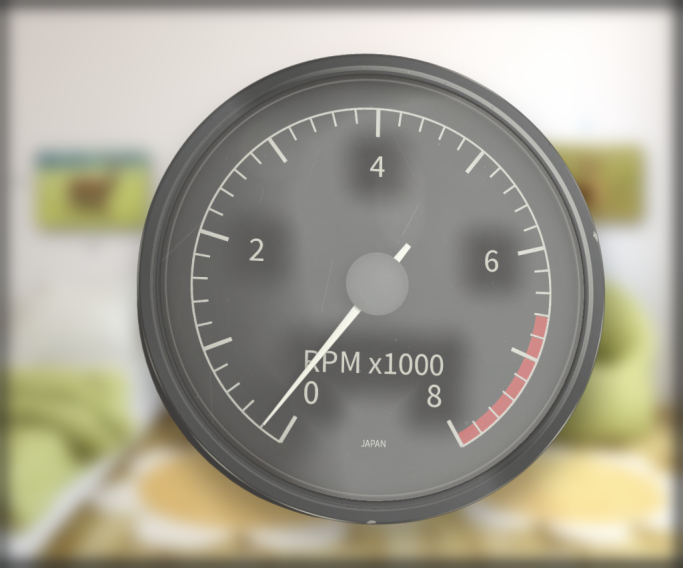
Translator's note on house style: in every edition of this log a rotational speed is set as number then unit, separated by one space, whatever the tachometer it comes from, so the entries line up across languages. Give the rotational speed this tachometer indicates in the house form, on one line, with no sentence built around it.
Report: 200 rpm
